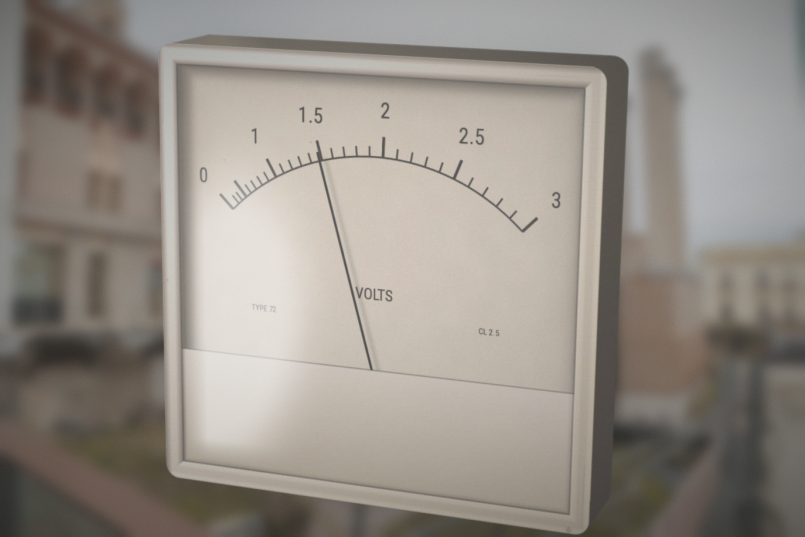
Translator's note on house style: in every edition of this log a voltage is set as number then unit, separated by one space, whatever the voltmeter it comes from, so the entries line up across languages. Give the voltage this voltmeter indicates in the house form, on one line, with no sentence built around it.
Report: 1.5 V
